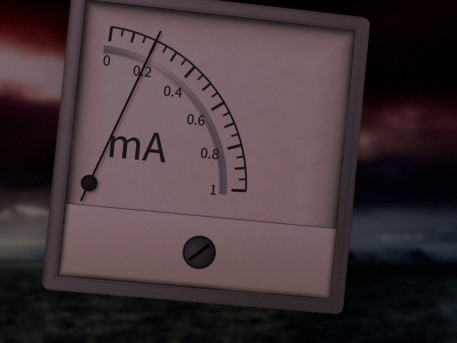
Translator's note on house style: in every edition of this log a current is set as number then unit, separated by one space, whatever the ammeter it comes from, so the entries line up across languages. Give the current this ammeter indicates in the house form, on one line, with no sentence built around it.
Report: 0.2 mA
